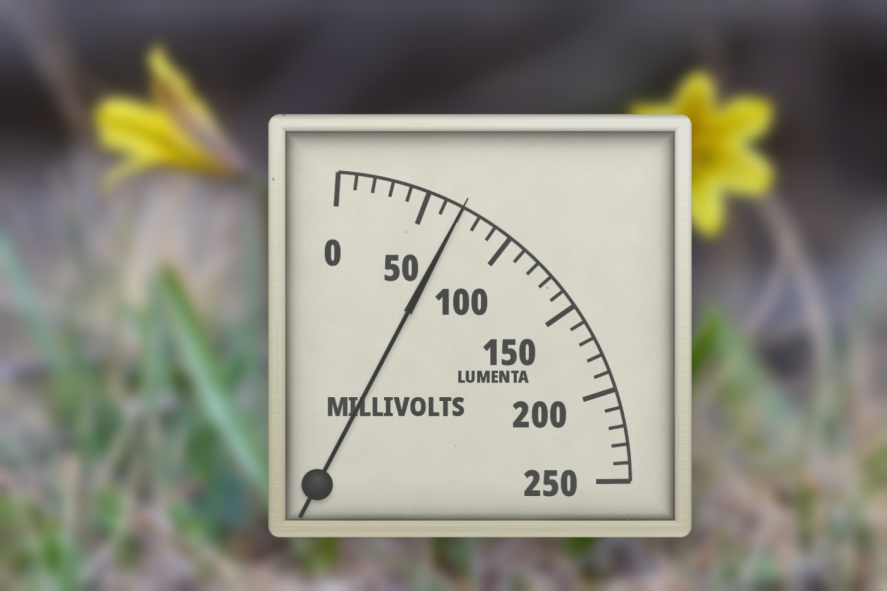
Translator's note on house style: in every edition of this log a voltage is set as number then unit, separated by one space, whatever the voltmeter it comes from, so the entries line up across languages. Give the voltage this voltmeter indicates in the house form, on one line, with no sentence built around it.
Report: 70 mV
